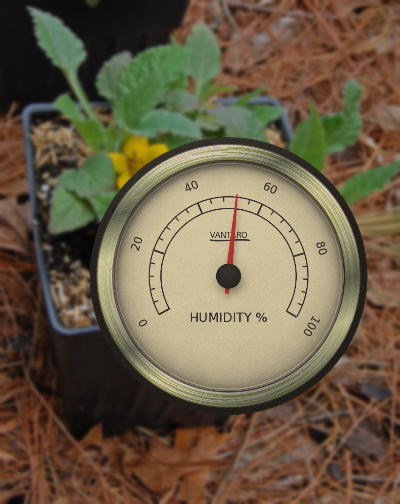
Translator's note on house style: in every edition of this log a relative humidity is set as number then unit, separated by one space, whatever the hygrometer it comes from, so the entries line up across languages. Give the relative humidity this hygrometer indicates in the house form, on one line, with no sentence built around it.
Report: 52 %
